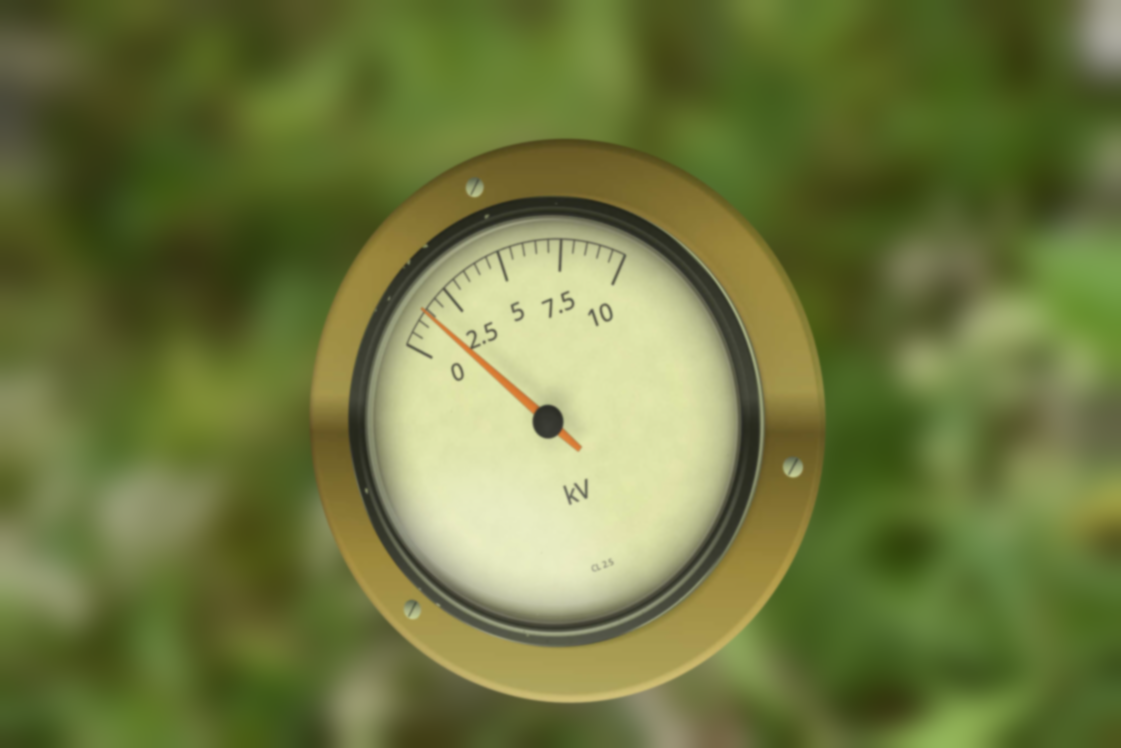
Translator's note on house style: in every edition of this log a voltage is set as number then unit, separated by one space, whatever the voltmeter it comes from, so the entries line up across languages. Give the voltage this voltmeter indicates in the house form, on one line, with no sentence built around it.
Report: 1.5 kV
